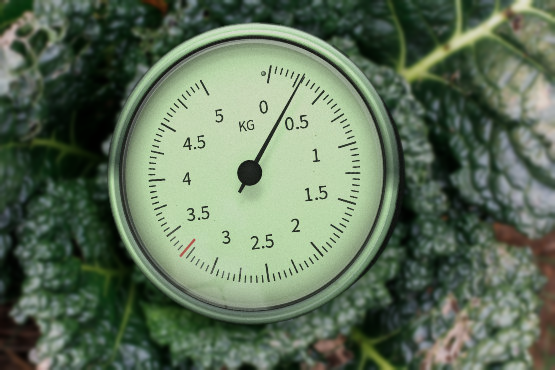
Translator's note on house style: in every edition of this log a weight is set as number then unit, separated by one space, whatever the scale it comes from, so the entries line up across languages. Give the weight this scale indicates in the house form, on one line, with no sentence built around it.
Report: 0.3 kg
